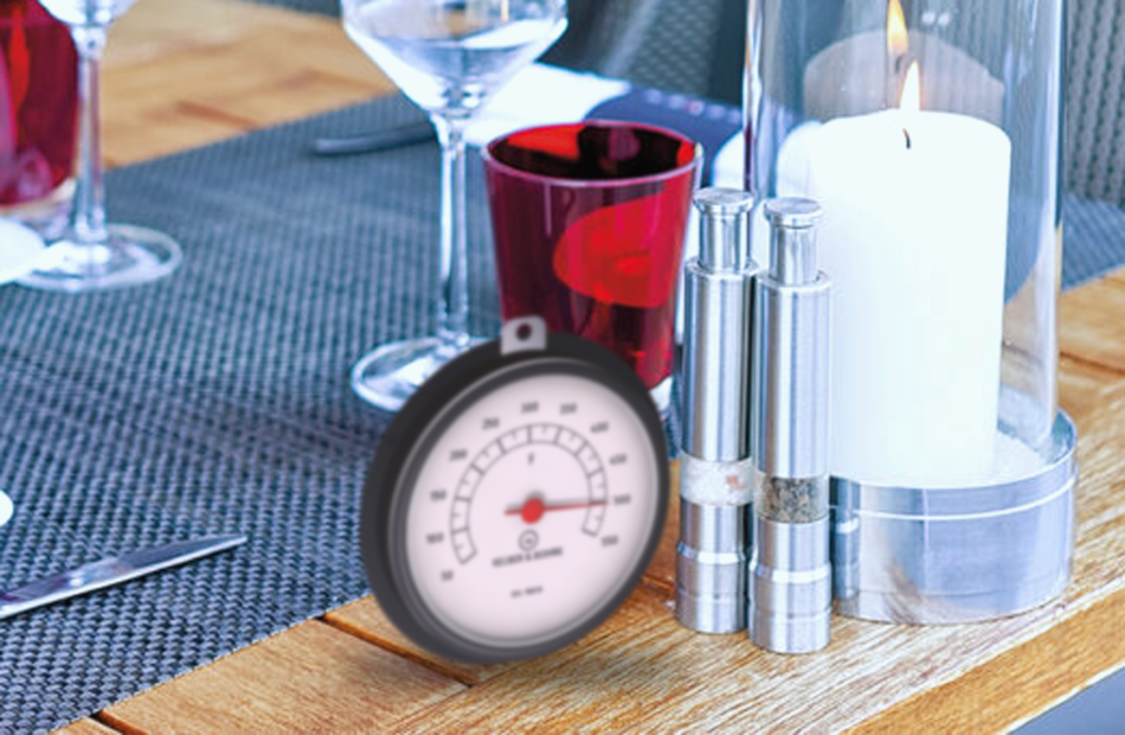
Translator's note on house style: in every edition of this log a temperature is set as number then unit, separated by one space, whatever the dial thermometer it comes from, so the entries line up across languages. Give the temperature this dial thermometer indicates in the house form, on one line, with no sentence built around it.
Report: 500 °F
